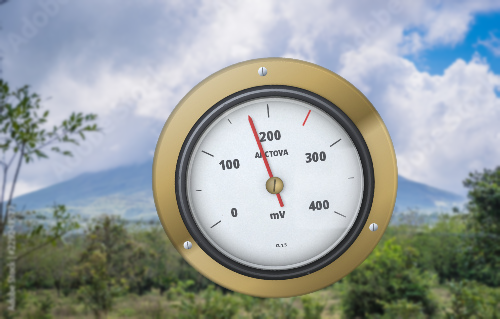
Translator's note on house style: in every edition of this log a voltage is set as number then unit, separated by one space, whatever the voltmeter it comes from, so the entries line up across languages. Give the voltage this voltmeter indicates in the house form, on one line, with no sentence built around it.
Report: 175 mV
